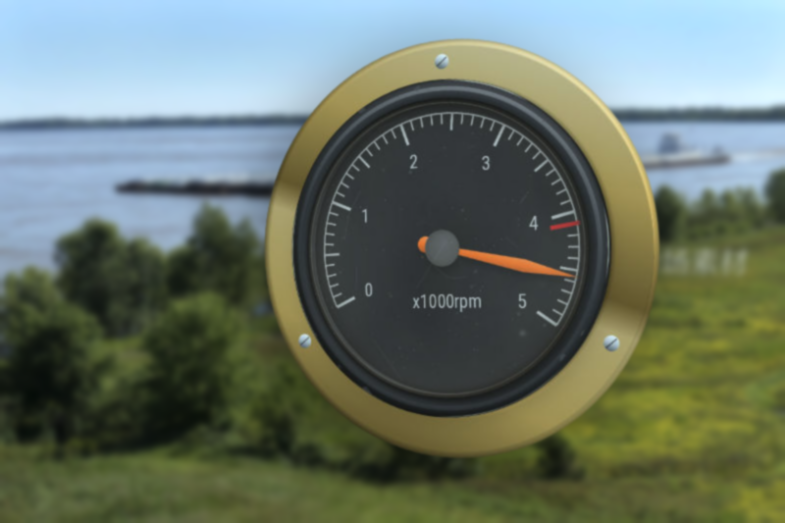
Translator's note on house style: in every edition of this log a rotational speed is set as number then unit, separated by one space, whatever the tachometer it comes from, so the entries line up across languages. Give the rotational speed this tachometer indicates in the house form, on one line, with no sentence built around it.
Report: 4550 rpm
